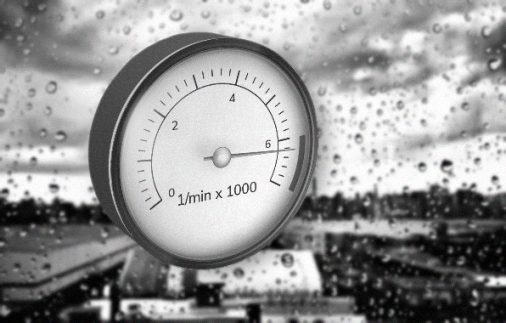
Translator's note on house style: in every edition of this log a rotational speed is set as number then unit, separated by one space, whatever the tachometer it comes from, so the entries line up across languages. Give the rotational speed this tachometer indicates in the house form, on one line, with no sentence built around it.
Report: 6200 rpm
